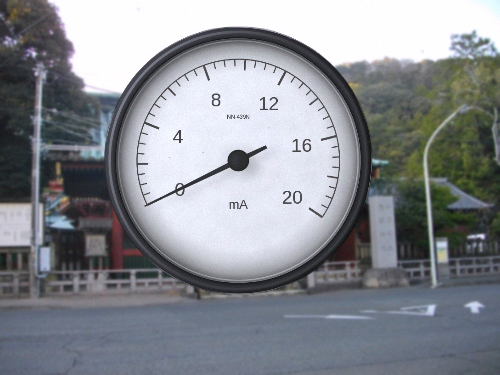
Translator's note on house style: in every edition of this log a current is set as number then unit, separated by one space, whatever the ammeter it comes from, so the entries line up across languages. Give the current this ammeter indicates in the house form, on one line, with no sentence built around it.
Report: 0 mA
